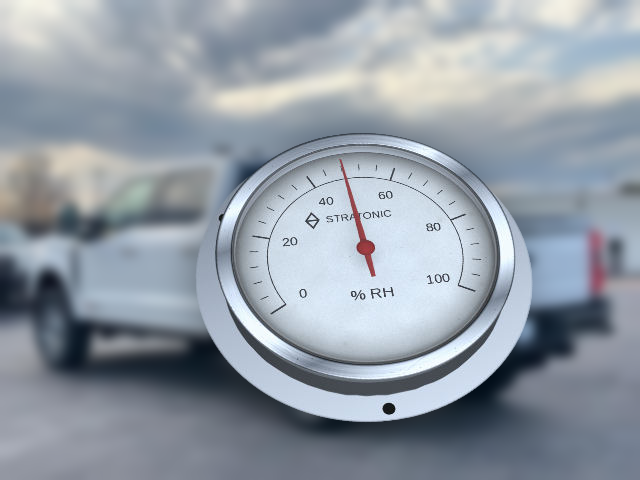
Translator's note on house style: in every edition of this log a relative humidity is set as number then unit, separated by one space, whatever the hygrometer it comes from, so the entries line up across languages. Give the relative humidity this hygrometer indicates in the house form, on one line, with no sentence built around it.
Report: 48 %
